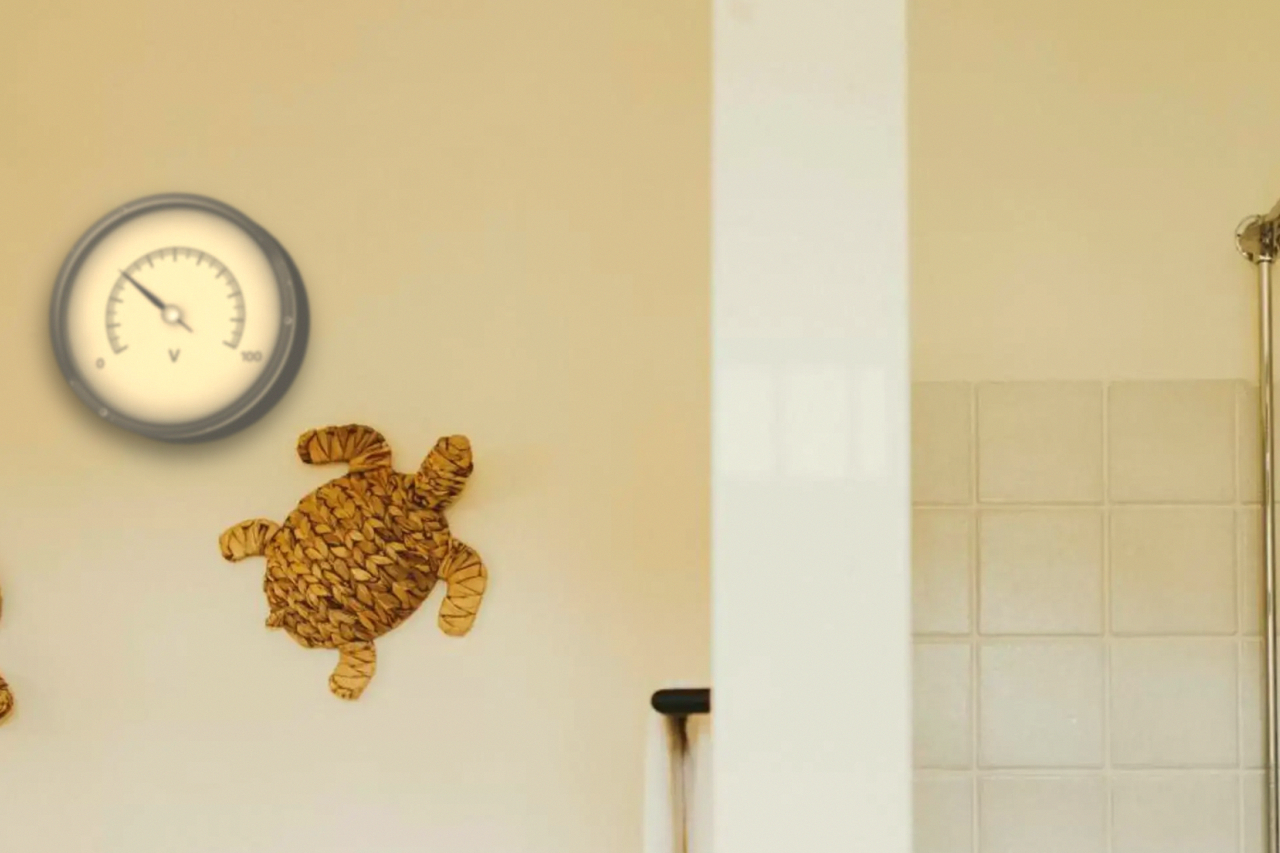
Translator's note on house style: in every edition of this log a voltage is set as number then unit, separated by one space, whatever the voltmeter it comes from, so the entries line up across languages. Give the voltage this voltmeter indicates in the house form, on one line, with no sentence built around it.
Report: 30 V
